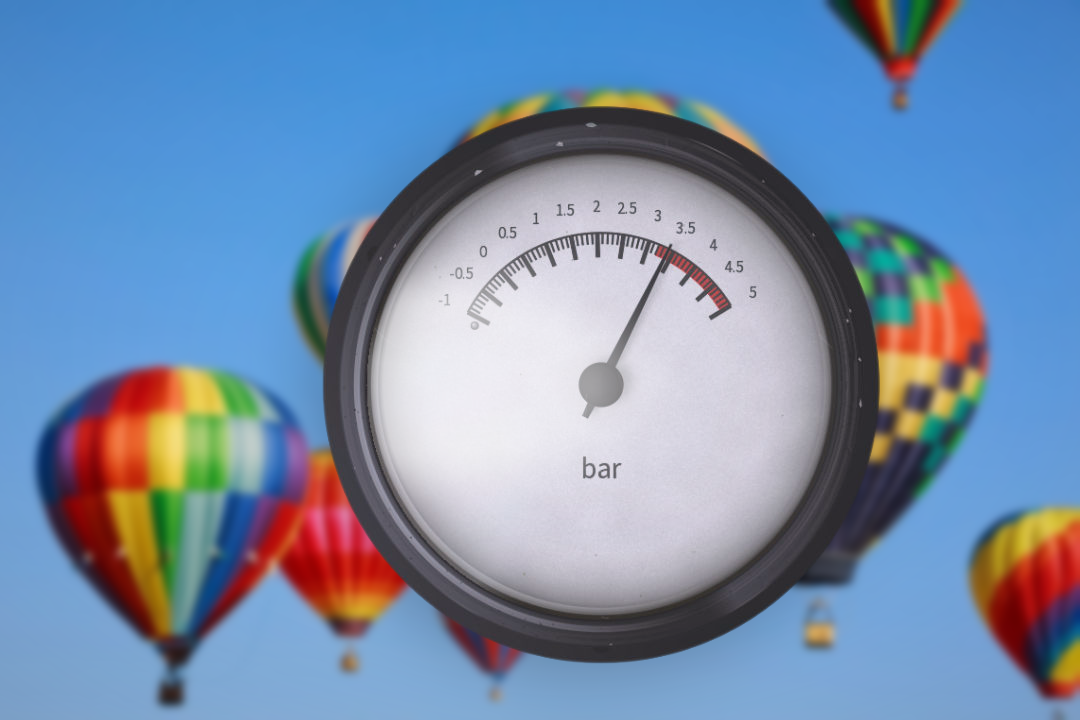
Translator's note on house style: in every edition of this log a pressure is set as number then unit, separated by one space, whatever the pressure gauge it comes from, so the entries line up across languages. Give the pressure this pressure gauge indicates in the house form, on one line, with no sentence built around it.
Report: 3.4 bar
